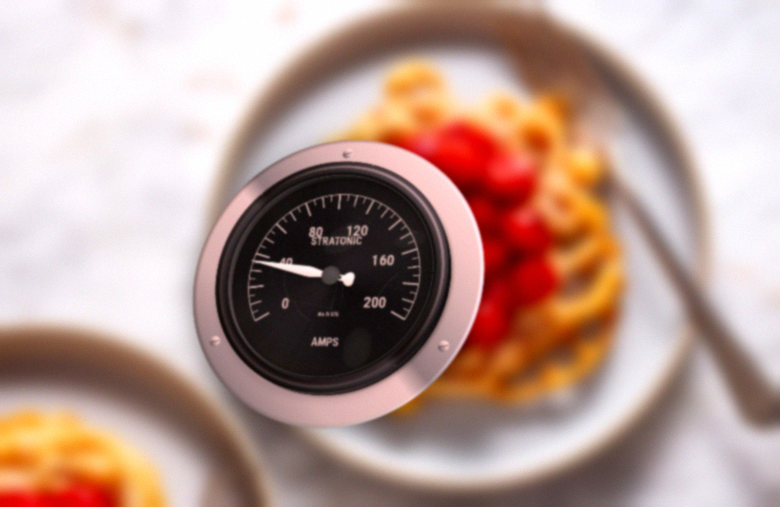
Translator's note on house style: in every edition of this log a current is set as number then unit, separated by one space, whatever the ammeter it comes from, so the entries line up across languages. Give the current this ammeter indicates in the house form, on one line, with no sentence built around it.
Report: 35 A
